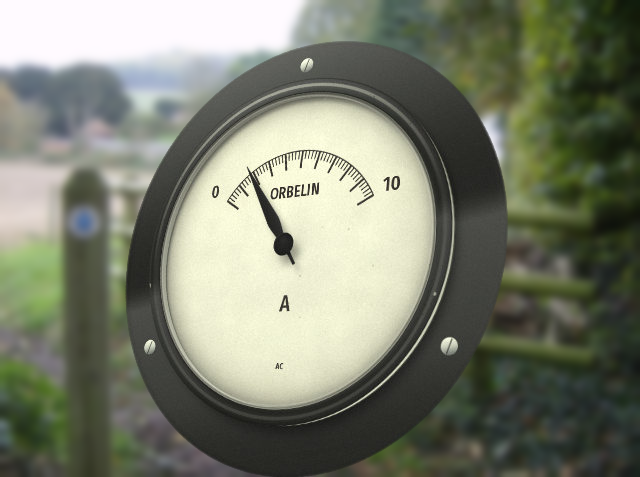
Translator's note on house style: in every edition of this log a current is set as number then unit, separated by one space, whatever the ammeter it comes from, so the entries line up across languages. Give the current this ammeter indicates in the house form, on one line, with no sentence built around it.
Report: 2 A
